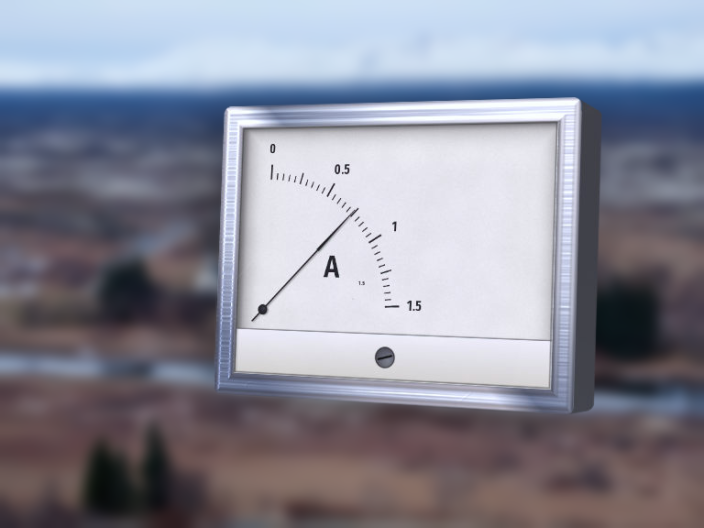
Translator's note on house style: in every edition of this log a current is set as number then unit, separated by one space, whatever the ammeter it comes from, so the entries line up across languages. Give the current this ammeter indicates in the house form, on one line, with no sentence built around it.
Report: 0.75 A
